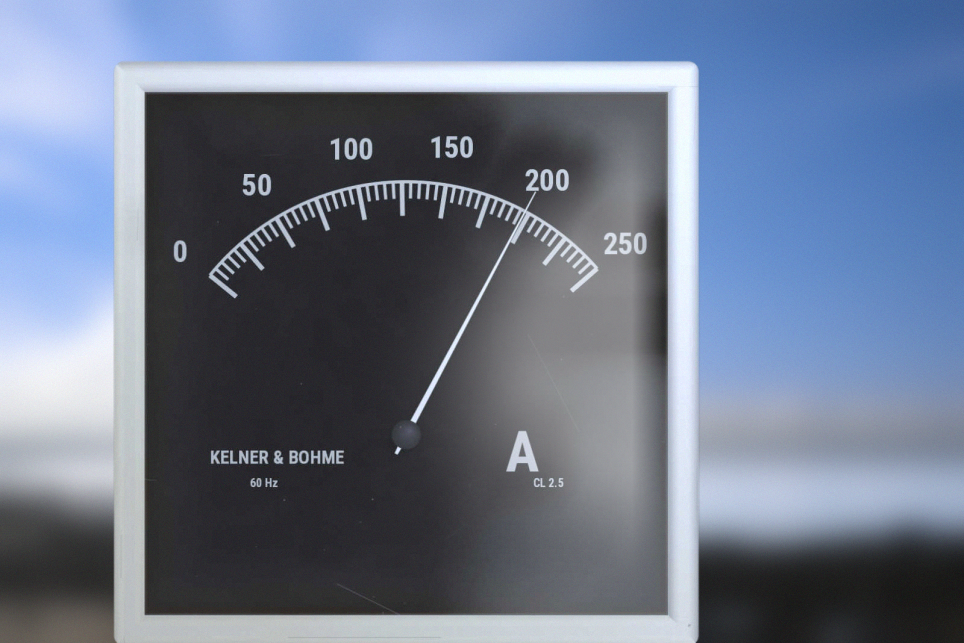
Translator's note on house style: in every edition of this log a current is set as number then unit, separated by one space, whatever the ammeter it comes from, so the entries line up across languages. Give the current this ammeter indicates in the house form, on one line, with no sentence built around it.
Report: 197.5 A
